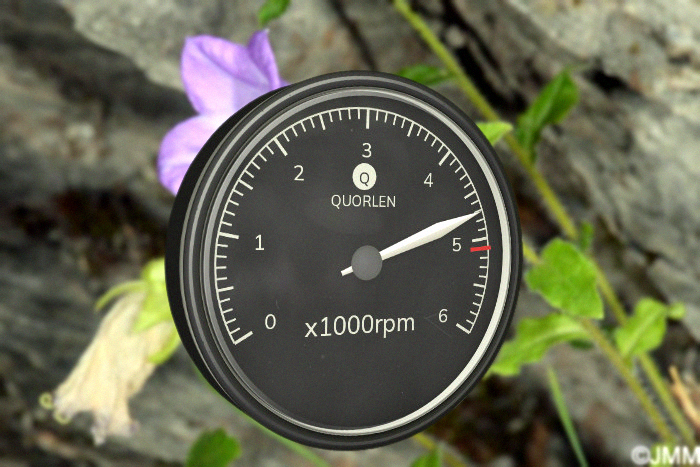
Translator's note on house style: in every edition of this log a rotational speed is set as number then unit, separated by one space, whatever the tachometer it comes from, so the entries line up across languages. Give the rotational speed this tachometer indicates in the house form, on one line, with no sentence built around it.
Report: 4700 rpm
